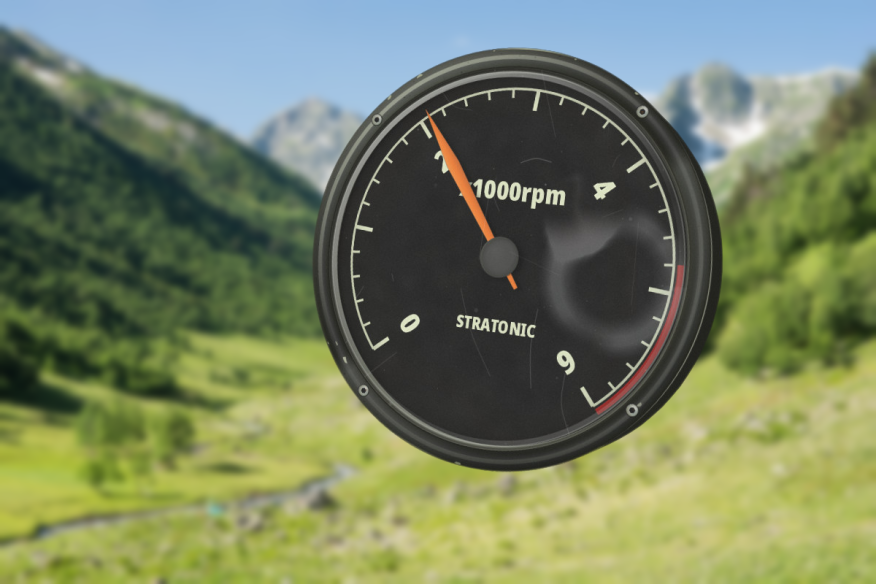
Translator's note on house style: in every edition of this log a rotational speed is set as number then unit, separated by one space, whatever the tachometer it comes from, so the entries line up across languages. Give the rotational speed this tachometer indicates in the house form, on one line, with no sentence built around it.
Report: 2100 rpm
